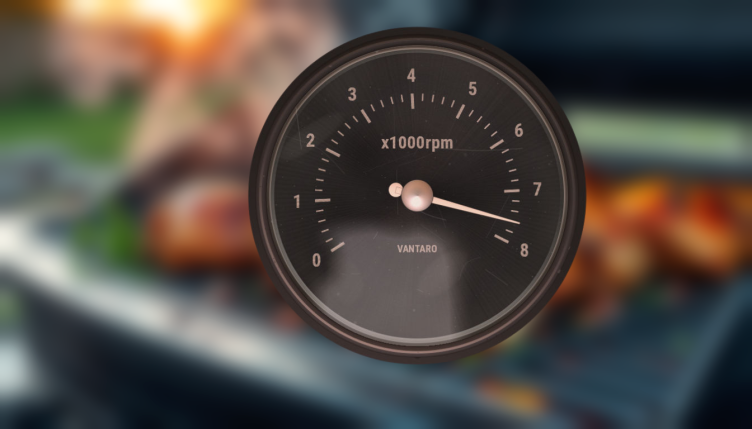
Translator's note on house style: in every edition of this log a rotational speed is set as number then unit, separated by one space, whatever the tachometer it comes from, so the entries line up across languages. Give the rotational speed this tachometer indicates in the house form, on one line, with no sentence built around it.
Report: 7600 rpm
